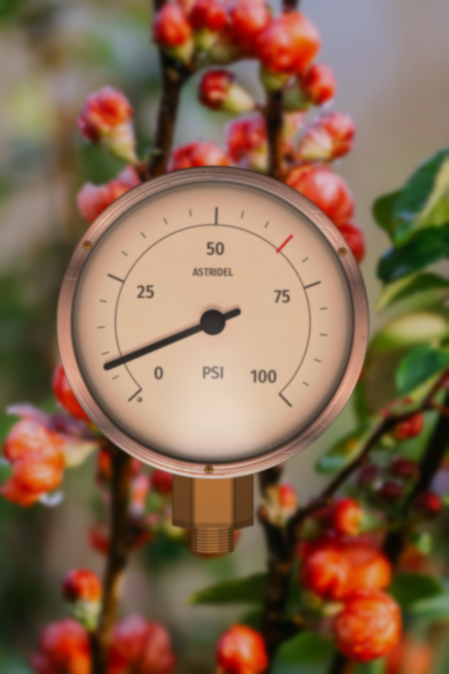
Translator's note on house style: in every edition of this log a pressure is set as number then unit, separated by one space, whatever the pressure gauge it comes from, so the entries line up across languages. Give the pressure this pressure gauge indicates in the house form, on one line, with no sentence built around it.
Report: 7.5 psi
